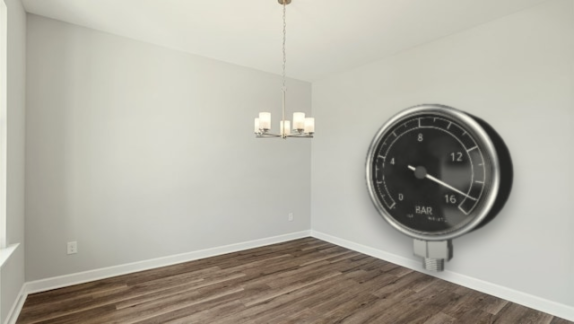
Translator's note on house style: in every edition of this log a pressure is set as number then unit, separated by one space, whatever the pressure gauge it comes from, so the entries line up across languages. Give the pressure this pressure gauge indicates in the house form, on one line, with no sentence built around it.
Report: 15 bar
